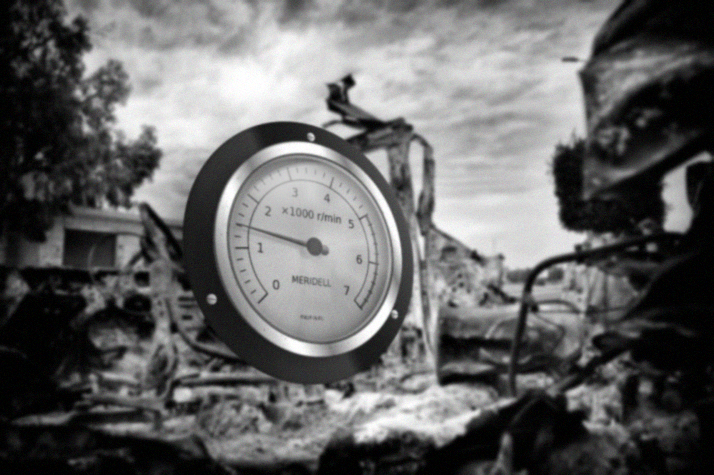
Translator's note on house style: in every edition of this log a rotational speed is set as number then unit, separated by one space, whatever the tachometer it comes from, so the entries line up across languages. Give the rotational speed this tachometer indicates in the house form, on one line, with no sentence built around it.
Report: 1400 rpm
